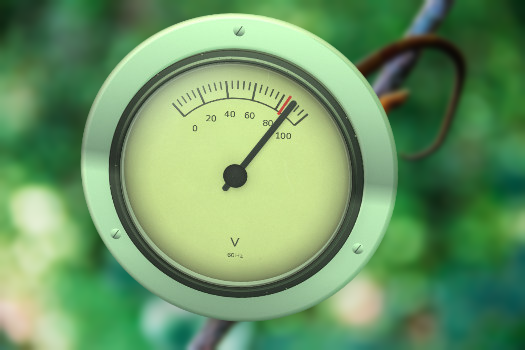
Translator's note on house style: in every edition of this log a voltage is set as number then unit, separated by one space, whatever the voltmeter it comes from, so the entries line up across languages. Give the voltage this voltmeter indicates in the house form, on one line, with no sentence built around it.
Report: 88 V
